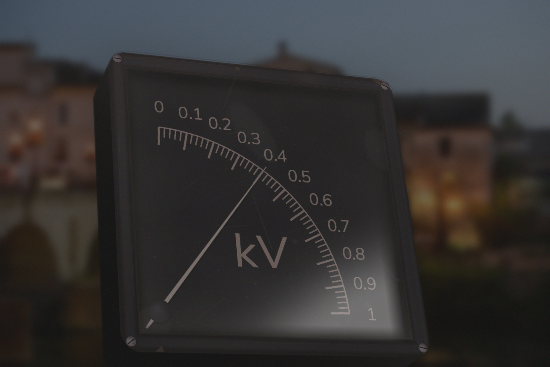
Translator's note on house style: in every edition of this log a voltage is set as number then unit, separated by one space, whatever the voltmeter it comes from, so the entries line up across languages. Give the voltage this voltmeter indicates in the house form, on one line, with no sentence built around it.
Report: 0.4 kV
